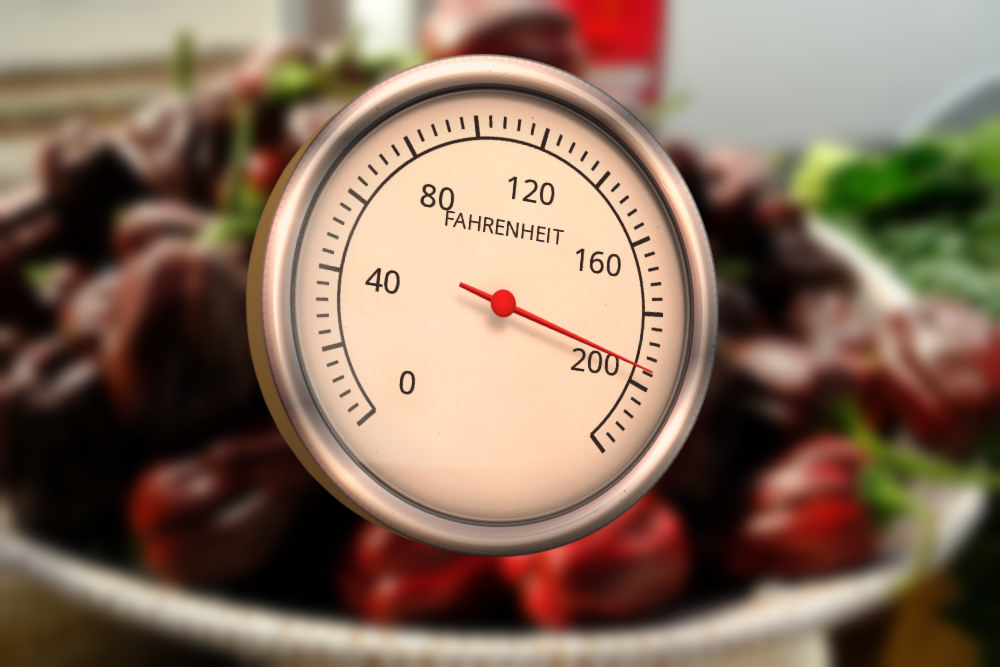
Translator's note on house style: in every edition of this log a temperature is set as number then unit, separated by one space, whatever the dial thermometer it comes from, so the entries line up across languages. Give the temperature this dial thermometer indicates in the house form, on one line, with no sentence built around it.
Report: 196 °F
